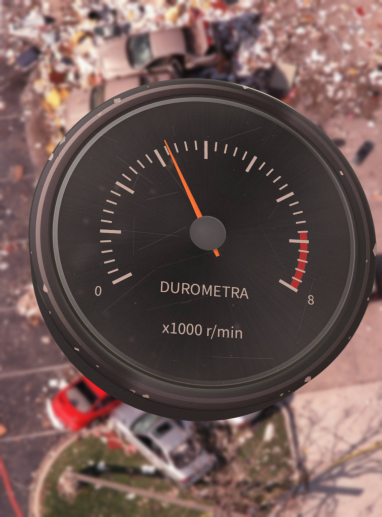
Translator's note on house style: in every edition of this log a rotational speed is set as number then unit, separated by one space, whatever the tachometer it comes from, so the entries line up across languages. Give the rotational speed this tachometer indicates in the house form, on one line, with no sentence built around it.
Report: 3200 rpm
